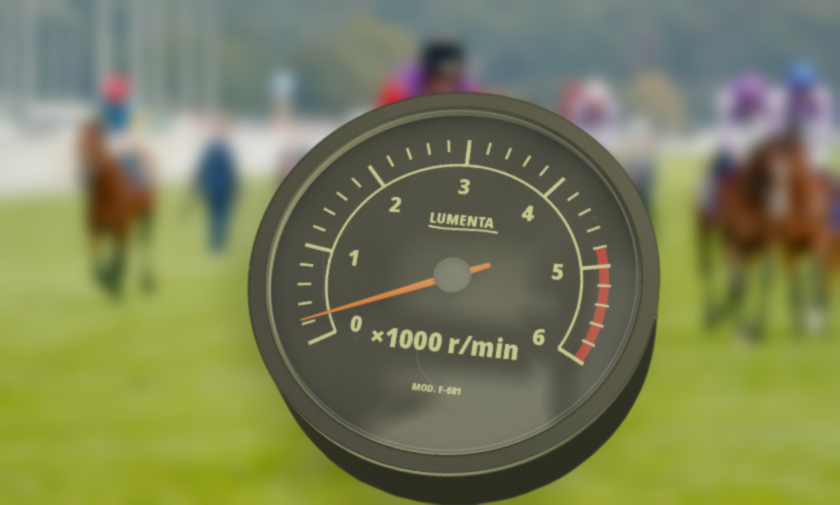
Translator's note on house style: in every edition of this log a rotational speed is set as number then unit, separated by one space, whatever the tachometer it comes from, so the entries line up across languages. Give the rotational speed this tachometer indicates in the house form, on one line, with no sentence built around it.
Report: 200 rpm
